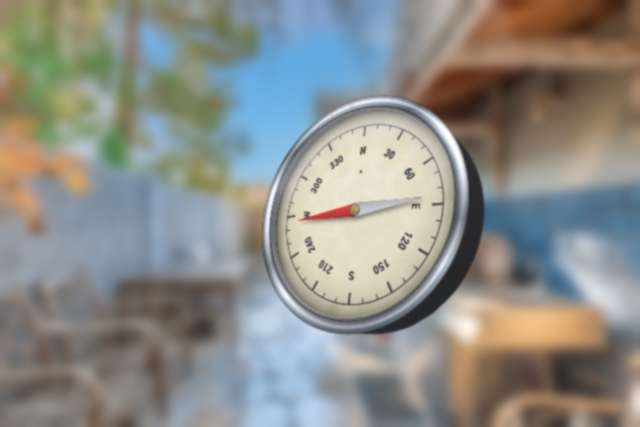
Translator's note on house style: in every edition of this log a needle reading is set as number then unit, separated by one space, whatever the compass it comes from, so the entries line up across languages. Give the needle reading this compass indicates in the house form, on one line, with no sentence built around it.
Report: 265 °
